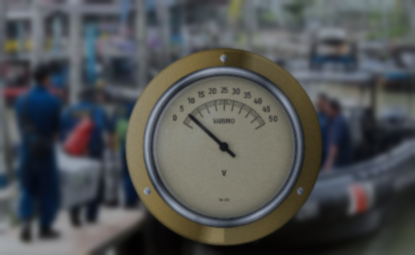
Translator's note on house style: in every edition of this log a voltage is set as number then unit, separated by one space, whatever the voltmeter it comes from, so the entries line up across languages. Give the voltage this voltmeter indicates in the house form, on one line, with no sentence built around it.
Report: 5 V
